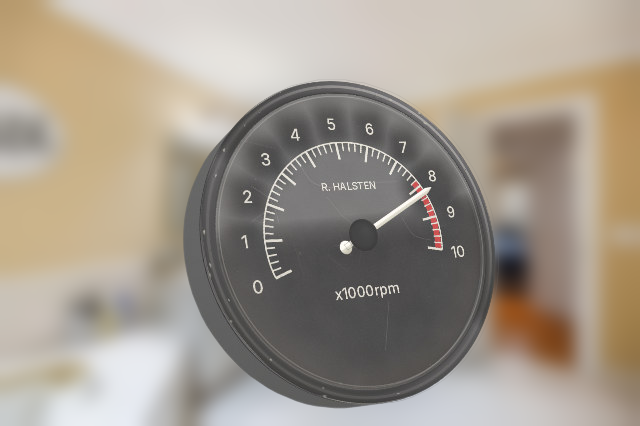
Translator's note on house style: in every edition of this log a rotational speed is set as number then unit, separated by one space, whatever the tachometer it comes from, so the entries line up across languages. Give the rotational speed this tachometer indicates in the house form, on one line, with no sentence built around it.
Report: 8200 rpm
